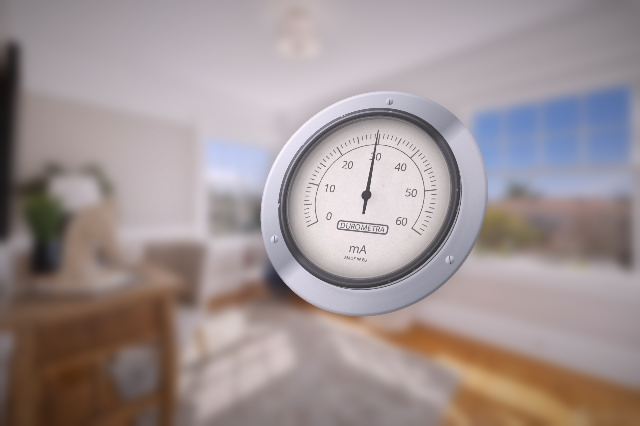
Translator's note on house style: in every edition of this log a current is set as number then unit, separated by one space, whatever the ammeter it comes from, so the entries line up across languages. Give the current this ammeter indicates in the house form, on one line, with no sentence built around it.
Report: 30 mA
